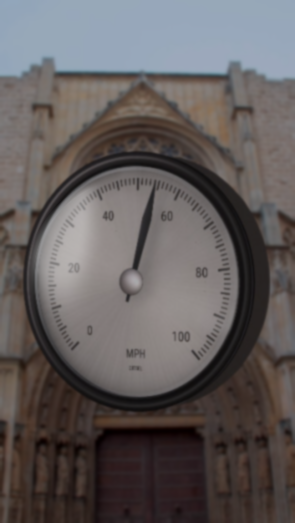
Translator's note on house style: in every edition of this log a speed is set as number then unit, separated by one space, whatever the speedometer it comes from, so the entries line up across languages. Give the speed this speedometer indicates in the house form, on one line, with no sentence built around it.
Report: 55 mph
